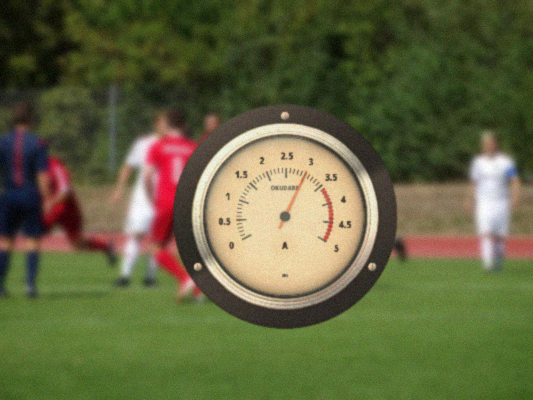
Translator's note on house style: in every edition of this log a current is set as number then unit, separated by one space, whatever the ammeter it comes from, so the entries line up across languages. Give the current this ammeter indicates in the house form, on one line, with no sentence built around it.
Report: 3 A
